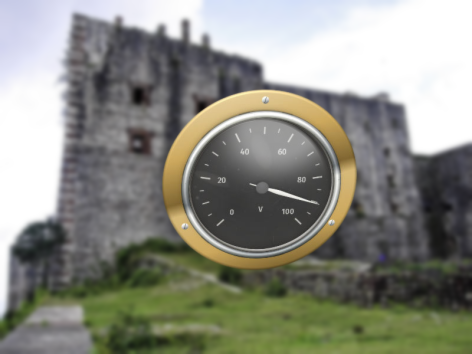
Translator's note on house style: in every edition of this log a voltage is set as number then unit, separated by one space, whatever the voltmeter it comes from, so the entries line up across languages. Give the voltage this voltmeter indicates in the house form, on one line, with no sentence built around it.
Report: 90 V
